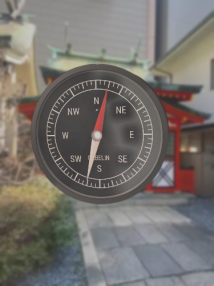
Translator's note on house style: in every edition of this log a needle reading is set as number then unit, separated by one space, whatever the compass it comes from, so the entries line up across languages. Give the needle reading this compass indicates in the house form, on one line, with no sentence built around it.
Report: 15 °
